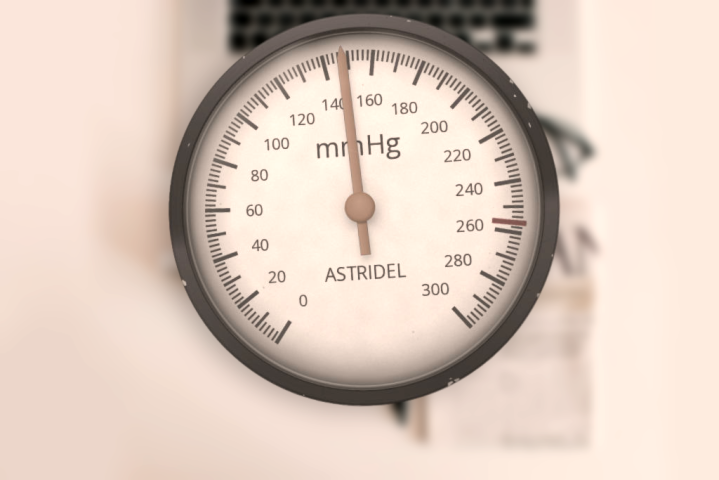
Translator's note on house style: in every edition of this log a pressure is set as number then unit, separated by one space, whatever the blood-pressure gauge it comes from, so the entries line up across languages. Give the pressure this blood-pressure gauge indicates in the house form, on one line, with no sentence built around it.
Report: 148 mmHg
